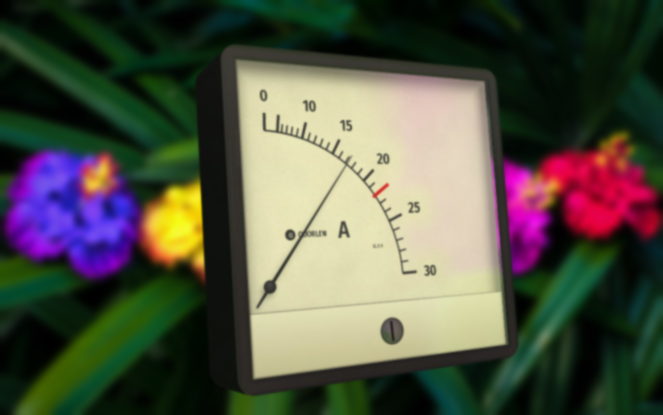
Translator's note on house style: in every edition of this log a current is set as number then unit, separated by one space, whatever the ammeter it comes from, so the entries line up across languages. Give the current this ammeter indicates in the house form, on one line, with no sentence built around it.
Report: 17 A
